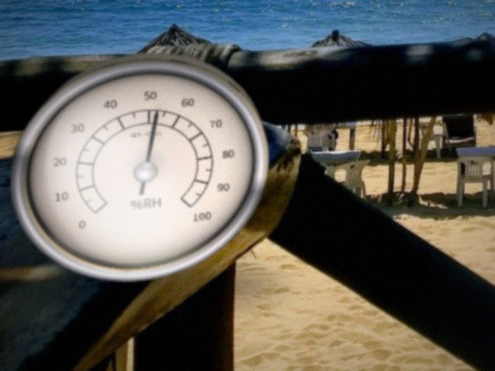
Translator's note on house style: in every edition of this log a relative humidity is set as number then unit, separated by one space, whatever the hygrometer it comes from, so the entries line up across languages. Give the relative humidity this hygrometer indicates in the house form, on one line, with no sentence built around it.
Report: 52.5 %
